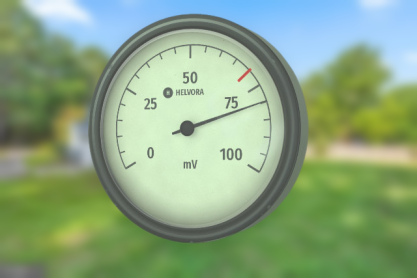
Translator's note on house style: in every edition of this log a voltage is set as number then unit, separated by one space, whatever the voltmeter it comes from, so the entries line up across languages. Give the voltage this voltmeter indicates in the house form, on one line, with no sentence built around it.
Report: 80 mV
